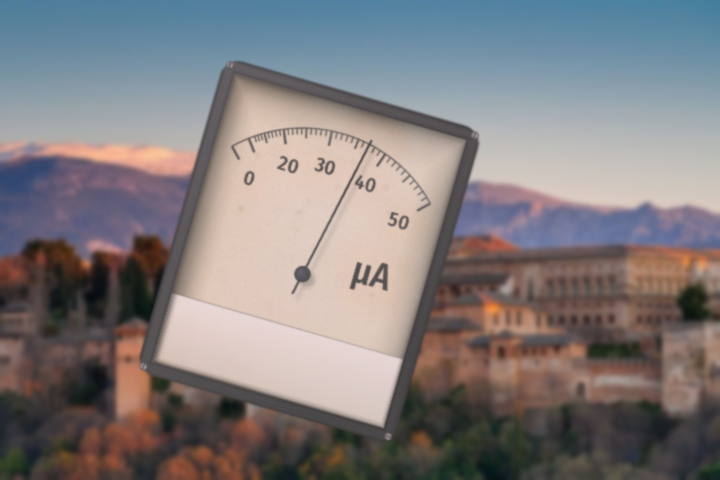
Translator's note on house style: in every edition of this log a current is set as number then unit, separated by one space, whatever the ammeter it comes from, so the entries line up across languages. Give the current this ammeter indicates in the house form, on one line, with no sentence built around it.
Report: 37 µA
